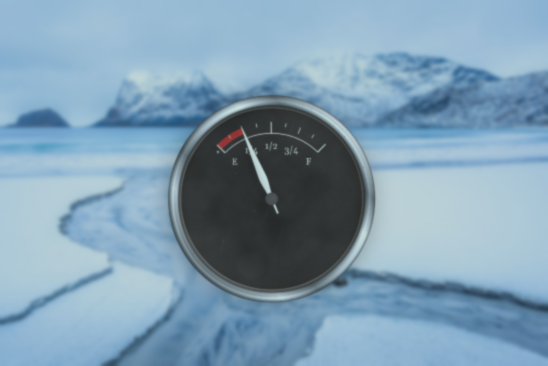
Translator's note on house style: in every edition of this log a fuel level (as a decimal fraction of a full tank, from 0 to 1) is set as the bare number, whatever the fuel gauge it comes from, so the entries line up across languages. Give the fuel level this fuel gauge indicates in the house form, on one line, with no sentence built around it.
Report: 0.25
